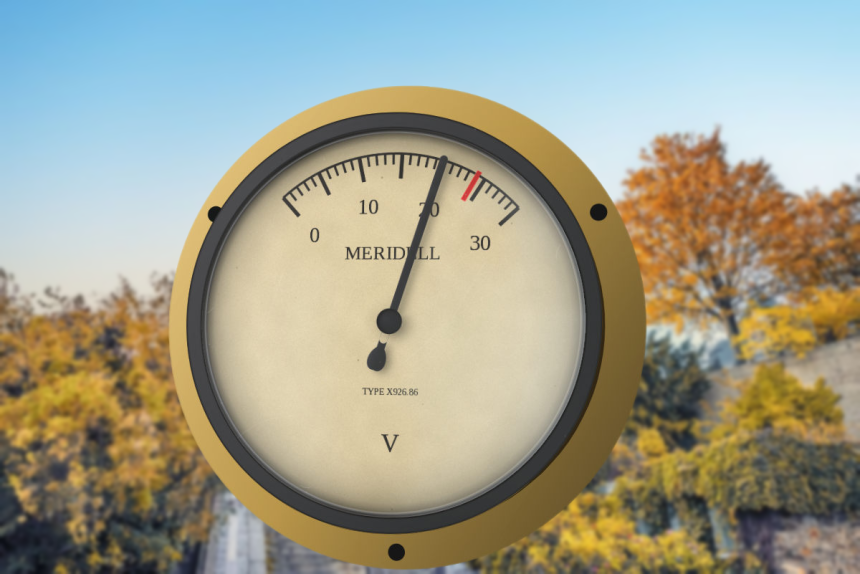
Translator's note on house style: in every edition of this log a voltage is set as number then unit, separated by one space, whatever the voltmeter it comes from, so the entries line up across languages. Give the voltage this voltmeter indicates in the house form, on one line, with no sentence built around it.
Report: 20 V
